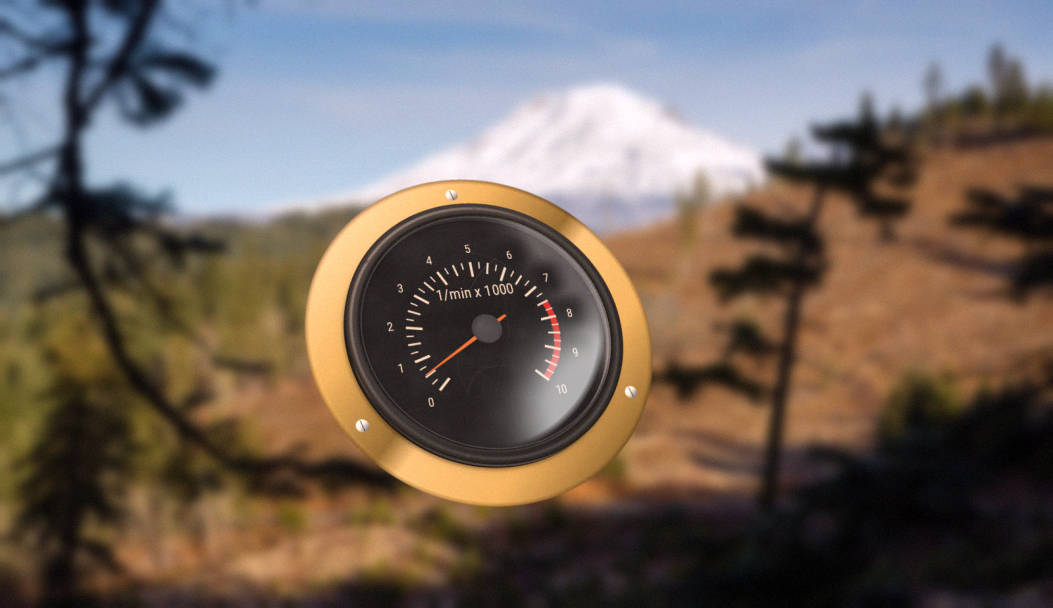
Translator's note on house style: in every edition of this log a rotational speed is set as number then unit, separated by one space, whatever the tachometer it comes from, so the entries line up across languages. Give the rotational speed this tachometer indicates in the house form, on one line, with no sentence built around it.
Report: 500 rpm
